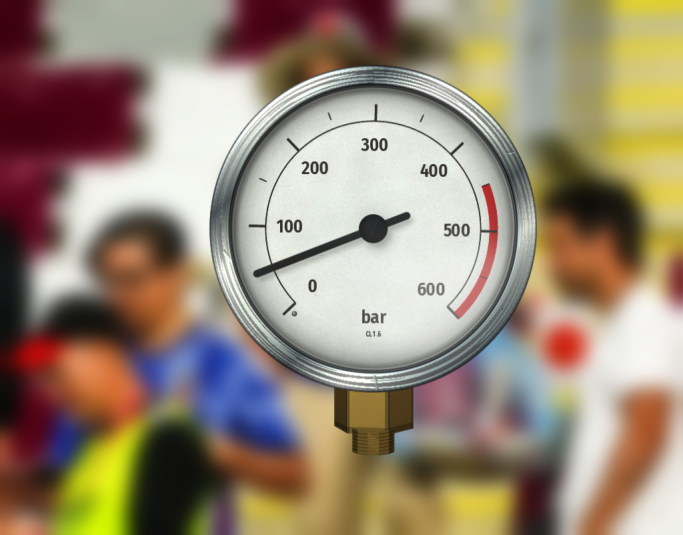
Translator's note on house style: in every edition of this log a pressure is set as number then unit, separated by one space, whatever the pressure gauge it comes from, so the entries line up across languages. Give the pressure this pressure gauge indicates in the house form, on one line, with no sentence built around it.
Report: 50 bar
